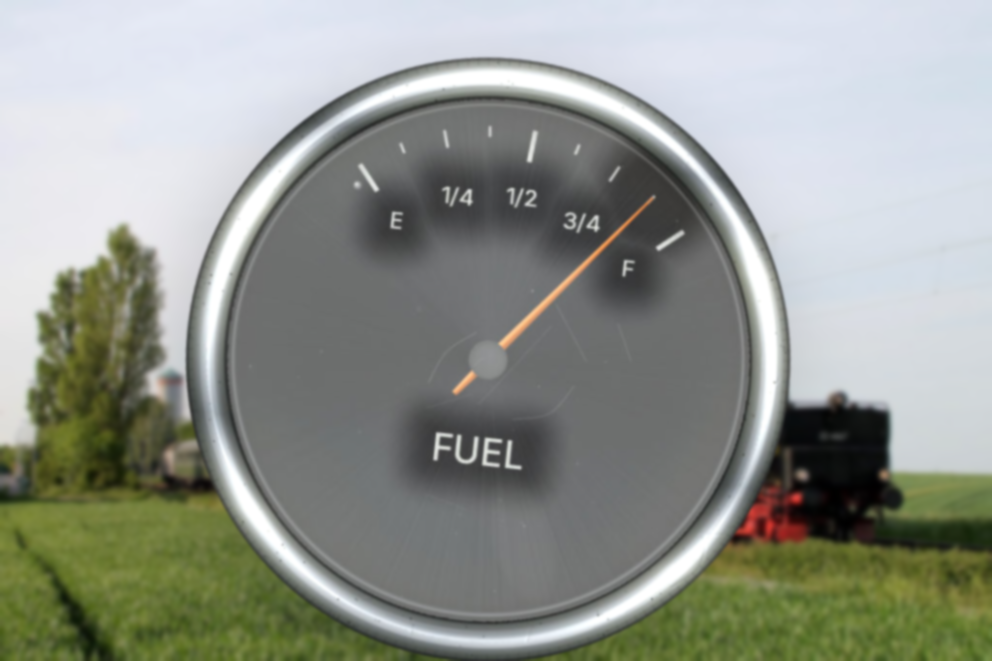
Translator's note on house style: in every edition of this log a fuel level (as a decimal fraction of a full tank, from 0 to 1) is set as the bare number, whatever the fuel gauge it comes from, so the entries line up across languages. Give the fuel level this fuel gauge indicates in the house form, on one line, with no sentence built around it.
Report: 0.875
